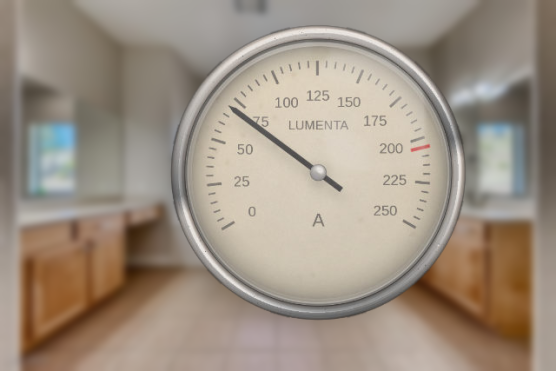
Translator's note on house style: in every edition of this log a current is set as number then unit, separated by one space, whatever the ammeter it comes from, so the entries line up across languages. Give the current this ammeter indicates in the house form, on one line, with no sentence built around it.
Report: 70 A
